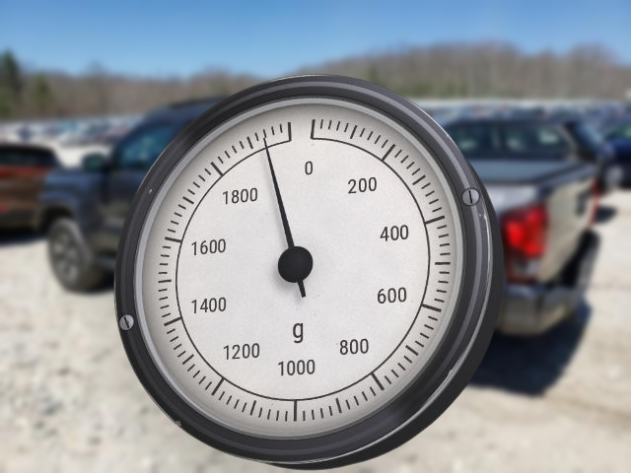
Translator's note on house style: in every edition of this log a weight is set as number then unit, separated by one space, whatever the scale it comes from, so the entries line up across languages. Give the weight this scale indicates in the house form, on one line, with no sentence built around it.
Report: 1940 g
